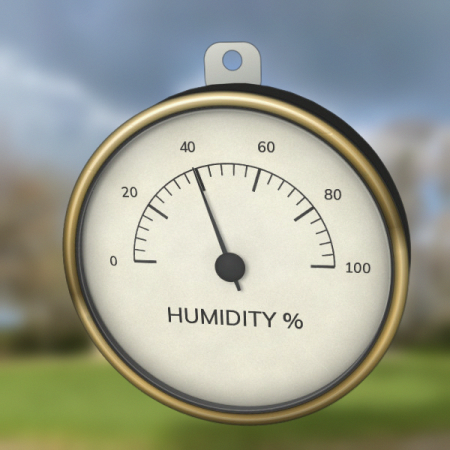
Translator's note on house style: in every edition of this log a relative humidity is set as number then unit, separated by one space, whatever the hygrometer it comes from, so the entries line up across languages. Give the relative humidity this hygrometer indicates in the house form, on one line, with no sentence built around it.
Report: 40 %
